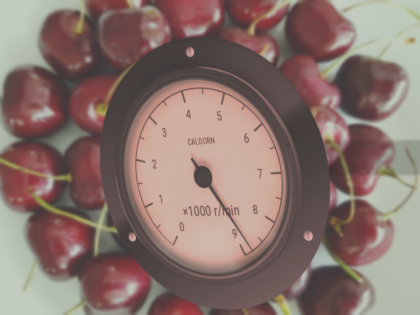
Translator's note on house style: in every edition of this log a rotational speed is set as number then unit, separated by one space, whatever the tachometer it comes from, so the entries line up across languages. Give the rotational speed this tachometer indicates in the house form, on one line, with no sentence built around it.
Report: 8750 rpm
